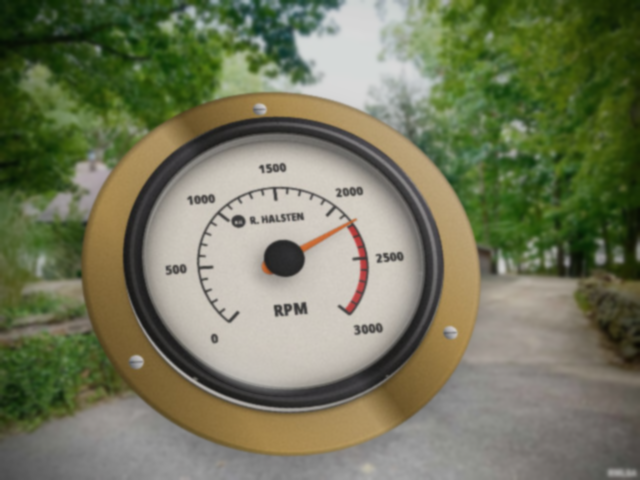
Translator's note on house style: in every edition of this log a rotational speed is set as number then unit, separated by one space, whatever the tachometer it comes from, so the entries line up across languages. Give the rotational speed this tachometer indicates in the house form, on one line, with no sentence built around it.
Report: 2200 rpm
